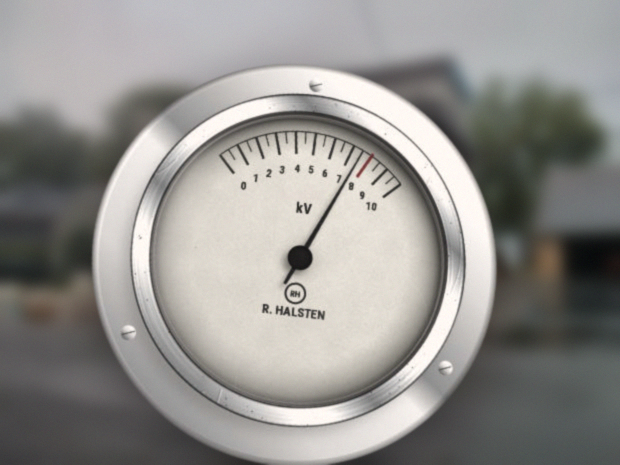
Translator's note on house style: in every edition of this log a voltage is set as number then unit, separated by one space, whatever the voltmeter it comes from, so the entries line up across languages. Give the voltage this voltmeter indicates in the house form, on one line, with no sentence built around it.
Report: 7.5 kV
